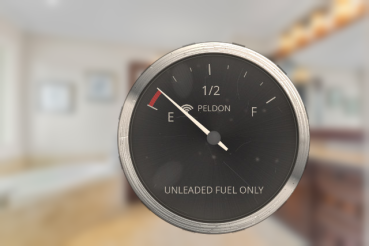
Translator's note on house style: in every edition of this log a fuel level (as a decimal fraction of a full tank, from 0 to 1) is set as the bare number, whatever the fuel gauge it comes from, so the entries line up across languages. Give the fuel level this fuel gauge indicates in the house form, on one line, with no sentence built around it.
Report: 0.125
